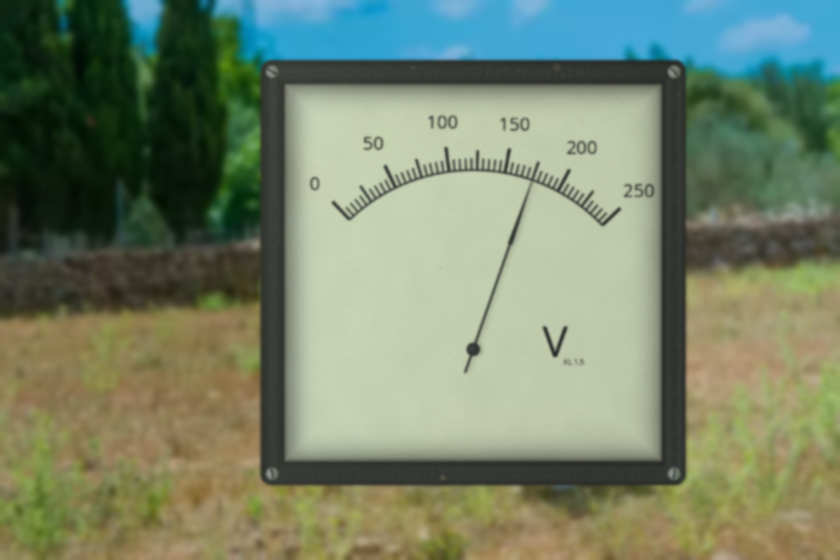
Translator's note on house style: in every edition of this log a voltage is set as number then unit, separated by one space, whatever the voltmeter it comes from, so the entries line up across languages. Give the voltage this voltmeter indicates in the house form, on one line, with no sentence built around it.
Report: 175 V
